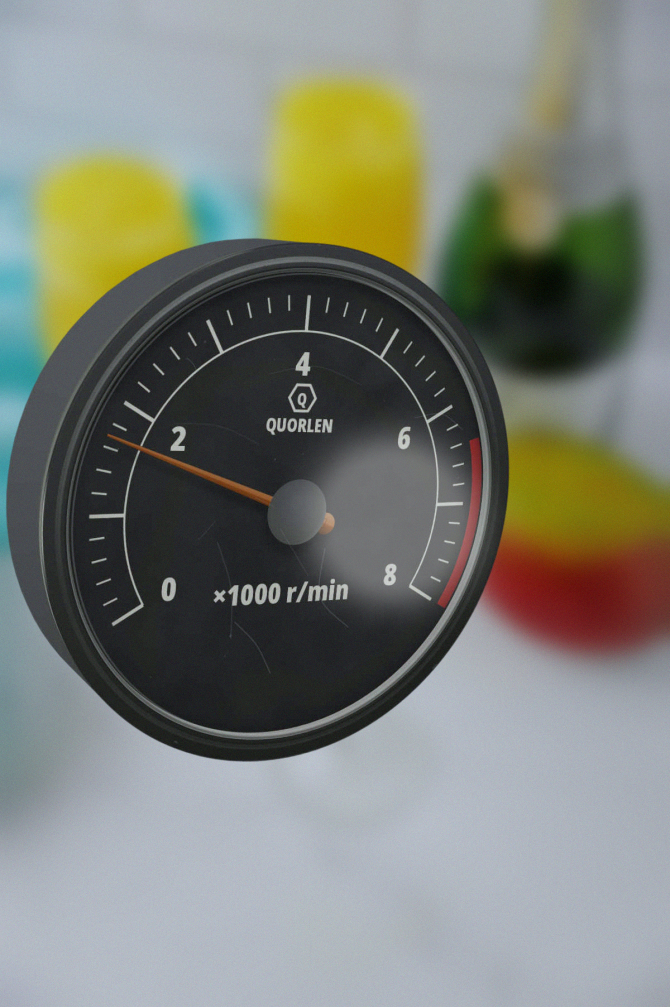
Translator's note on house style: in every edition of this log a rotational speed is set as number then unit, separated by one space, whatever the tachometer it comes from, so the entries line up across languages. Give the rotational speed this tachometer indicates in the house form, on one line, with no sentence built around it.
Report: 1700 rpm
